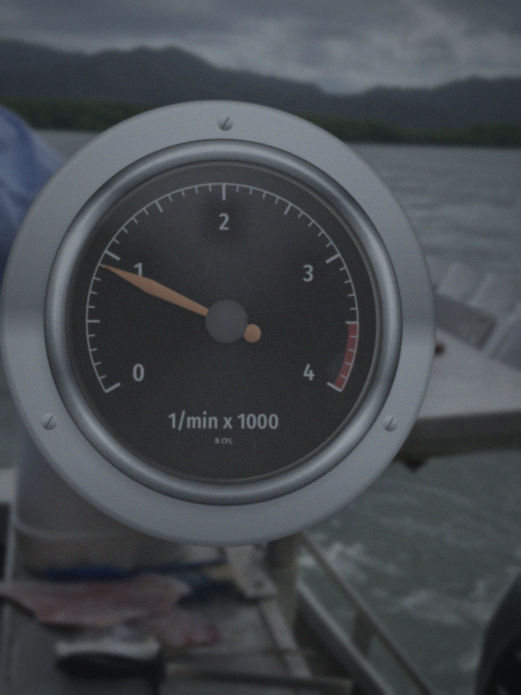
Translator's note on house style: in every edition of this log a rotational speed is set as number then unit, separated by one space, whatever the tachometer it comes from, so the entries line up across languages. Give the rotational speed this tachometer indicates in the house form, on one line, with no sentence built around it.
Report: 900 rpm
